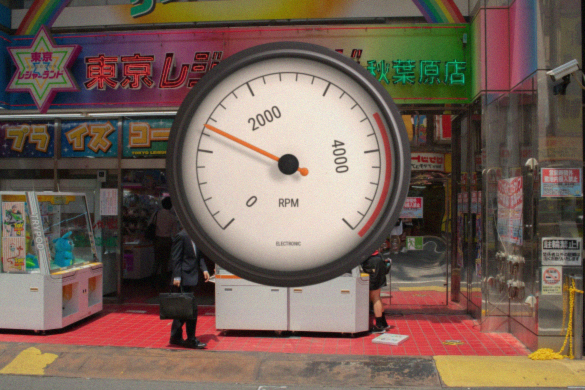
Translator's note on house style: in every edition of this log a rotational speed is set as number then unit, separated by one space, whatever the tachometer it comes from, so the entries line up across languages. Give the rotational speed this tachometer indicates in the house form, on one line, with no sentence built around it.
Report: 1300 rpm
